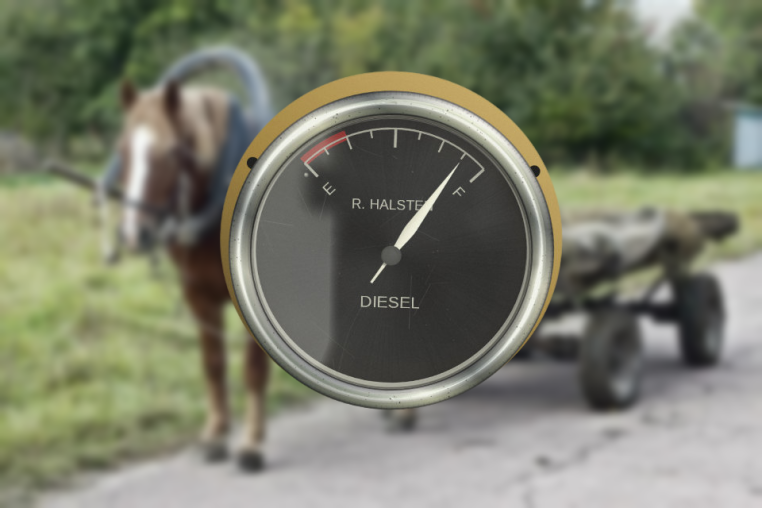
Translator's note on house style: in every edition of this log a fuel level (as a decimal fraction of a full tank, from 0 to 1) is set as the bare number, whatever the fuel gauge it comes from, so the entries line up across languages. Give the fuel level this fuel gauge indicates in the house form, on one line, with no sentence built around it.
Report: 0.875
